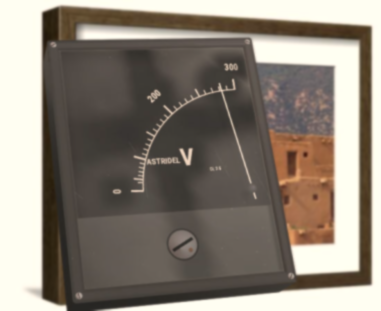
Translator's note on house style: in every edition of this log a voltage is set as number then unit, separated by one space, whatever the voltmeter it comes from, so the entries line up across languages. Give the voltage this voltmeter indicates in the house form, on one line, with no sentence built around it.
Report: 280 V
